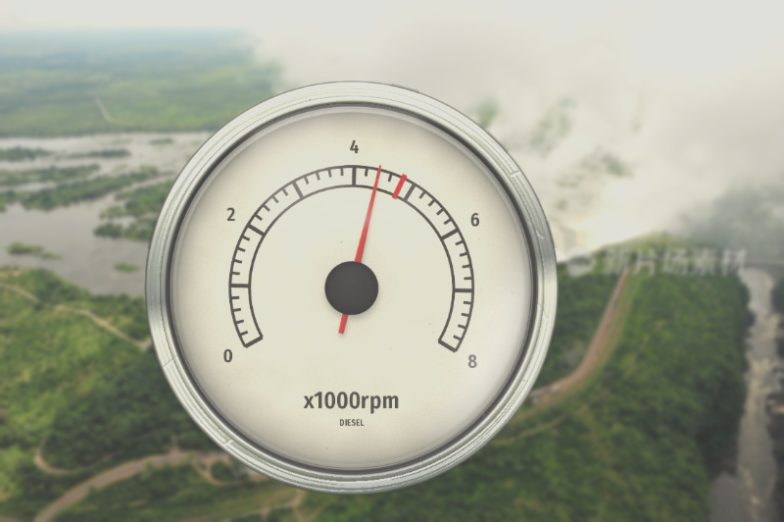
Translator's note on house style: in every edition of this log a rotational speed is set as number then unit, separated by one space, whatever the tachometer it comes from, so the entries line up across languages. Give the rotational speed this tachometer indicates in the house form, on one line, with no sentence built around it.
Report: 4400 rpm
